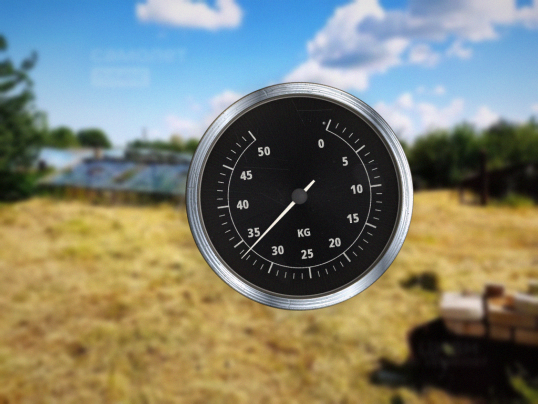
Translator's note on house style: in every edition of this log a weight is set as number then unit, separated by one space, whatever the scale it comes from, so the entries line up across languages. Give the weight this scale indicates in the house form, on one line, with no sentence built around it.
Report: 33.5 kg
